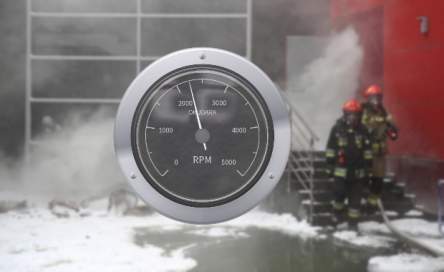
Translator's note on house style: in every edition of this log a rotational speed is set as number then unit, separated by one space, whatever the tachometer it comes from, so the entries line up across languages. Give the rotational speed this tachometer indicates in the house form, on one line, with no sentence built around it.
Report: 2250 rpm
